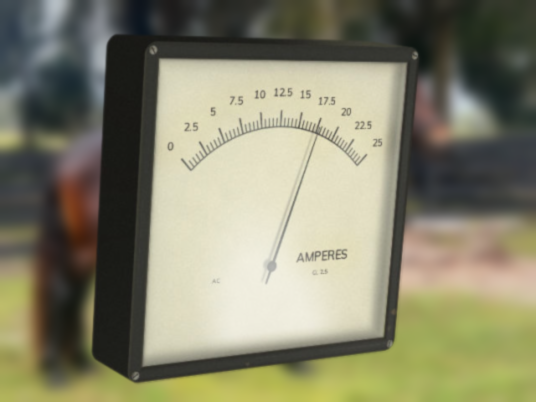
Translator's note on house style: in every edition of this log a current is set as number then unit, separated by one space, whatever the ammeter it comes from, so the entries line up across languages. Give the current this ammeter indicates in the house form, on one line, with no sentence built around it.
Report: 17.5 A
